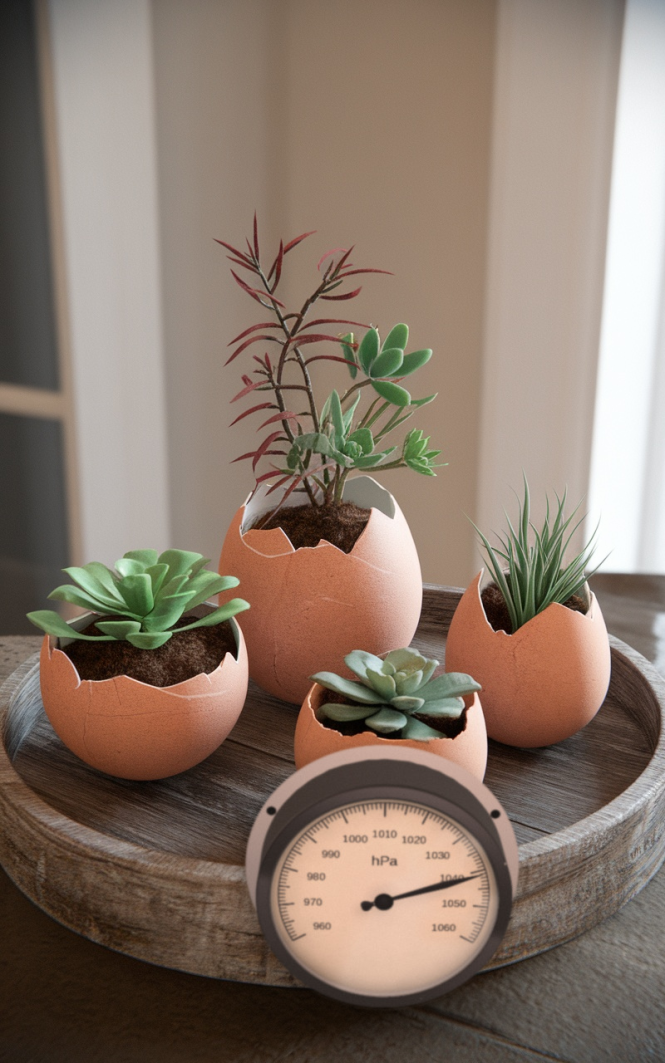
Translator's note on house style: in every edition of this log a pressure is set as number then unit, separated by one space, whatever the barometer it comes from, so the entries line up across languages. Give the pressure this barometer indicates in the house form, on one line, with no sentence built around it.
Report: 1040 hPa
